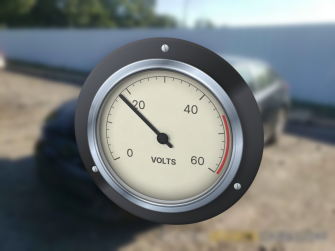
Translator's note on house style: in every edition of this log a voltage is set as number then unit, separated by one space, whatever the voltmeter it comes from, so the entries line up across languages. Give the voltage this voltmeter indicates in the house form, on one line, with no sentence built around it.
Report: 18 V
